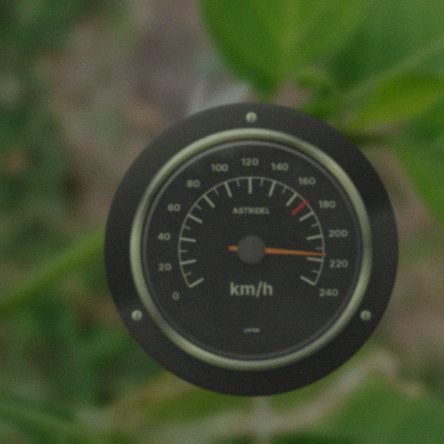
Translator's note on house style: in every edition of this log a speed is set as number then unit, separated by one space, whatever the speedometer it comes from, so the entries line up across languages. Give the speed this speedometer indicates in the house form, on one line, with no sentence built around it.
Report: 215 km/h
